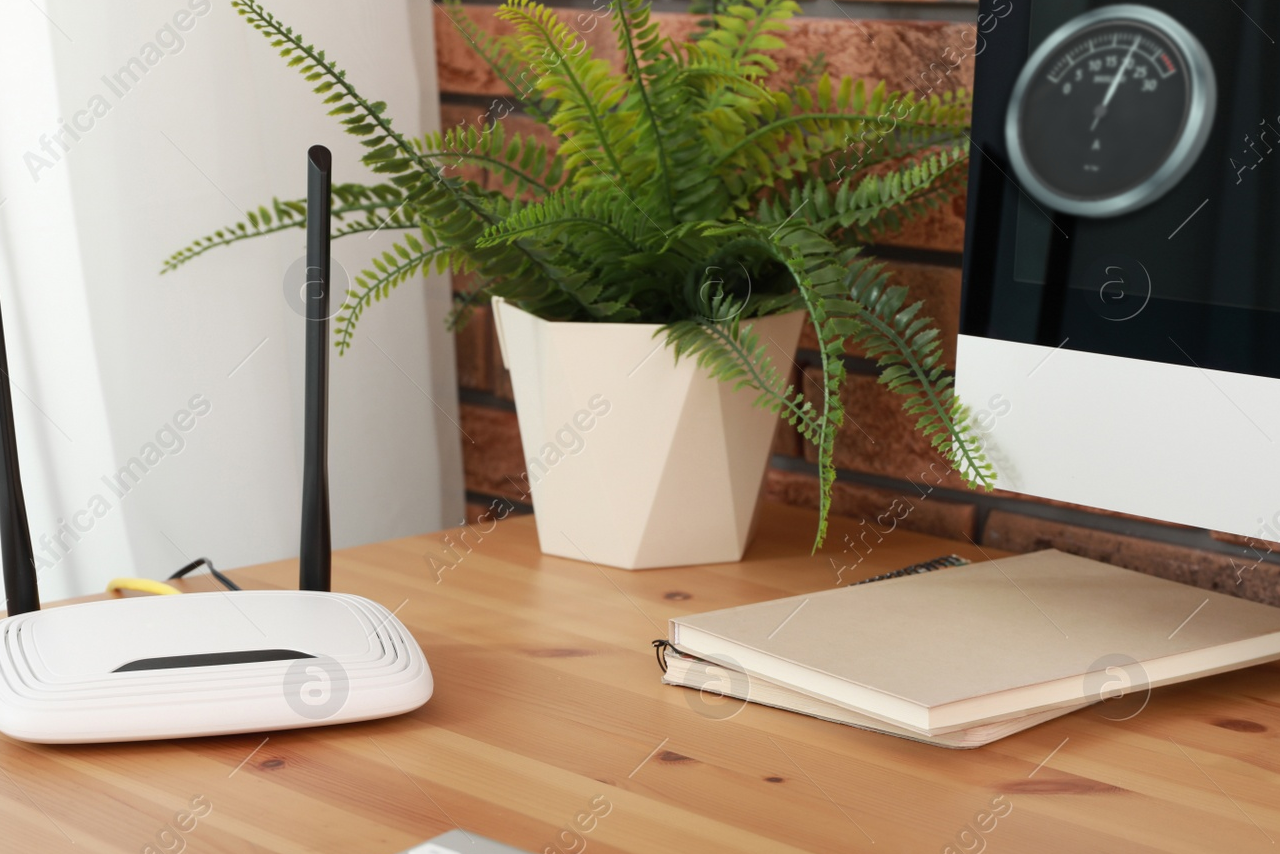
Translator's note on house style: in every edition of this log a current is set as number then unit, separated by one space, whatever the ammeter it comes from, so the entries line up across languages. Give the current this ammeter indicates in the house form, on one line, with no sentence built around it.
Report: 20 A
